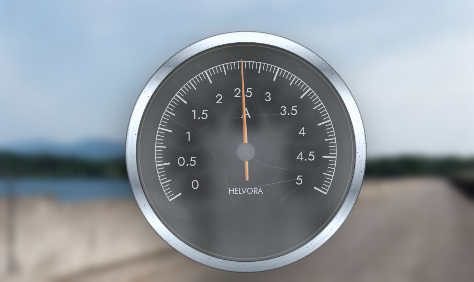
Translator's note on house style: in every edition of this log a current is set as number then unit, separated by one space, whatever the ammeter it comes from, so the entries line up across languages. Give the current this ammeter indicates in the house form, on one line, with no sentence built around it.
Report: 2.5 A
